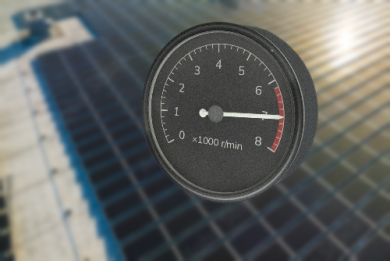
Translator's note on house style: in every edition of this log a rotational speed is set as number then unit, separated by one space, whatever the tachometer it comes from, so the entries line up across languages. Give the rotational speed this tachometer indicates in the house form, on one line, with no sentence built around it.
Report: 7000 rpm
